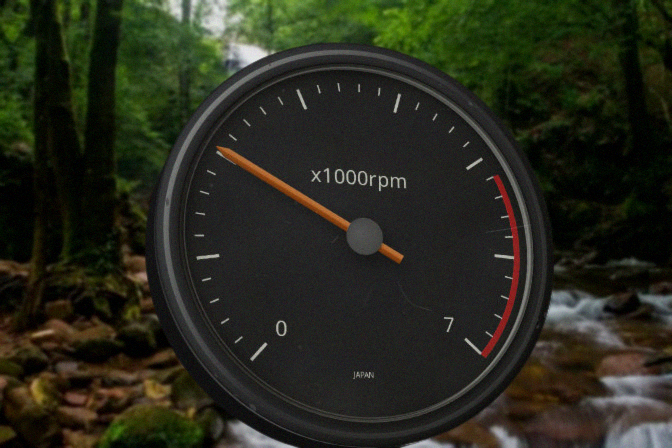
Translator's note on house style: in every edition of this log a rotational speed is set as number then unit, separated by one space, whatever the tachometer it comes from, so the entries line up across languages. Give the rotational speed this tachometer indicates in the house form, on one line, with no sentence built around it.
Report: 2000 rpm
